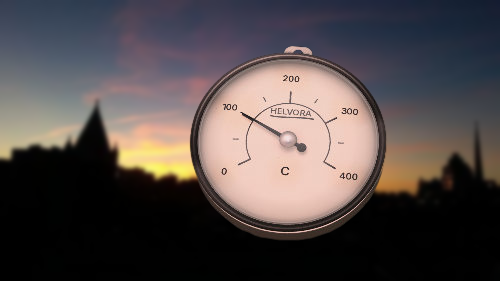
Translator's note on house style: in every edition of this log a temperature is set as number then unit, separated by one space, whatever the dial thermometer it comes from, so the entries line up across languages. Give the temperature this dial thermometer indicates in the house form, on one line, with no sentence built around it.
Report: 100 °C
